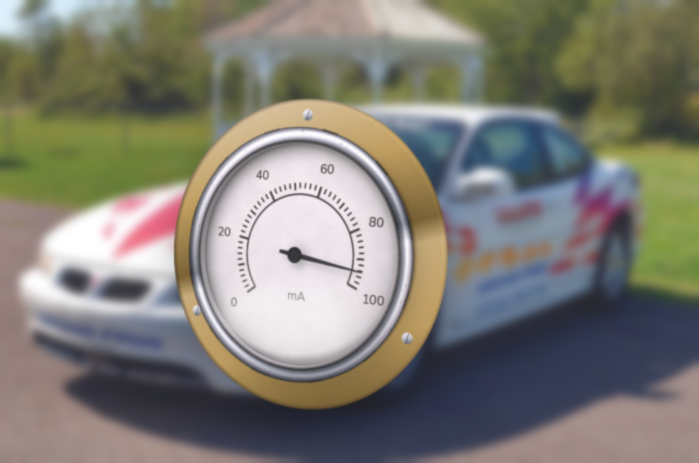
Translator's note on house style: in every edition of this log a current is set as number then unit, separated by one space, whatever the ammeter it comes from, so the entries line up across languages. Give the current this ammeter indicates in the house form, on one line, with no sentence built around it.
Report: 94 mA
